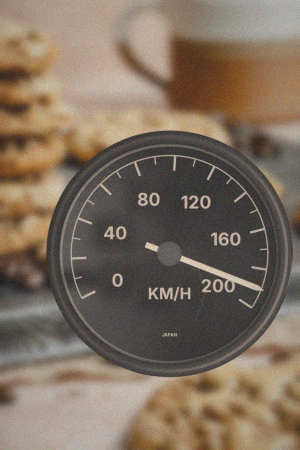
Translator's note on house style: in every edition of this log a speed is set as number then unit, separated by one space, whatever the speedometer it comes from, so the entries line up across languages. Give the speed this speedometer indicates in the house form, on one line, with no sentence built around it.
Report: 190 km/h
